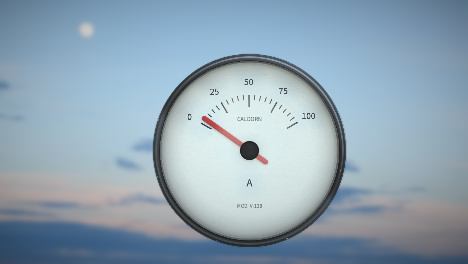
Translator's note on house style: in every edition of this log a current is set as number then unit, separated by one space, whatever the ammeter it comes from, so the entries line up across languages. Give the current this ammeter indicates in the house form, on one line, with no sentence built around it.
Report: 5 A
